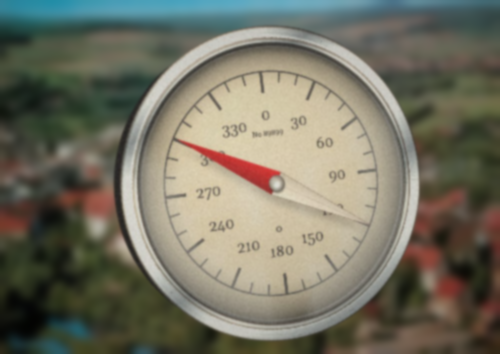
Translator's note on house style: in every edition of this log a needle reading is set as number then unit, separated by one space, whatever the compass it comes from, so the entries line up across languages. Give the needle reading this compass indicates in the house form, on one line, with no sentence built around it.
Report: 300 °
